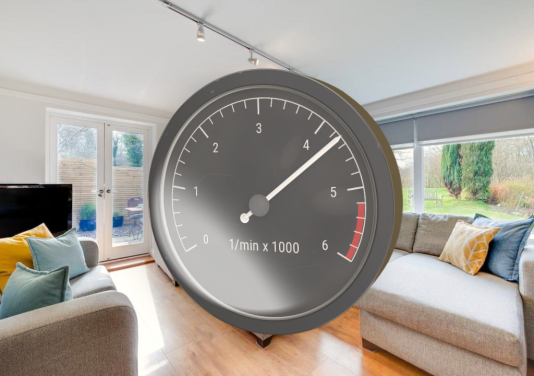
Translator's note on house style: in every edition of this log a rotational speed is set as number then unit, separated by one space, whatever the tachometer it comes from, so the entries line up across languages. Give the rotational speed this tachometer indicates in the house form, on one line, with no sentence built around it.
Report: 4300 rpm
